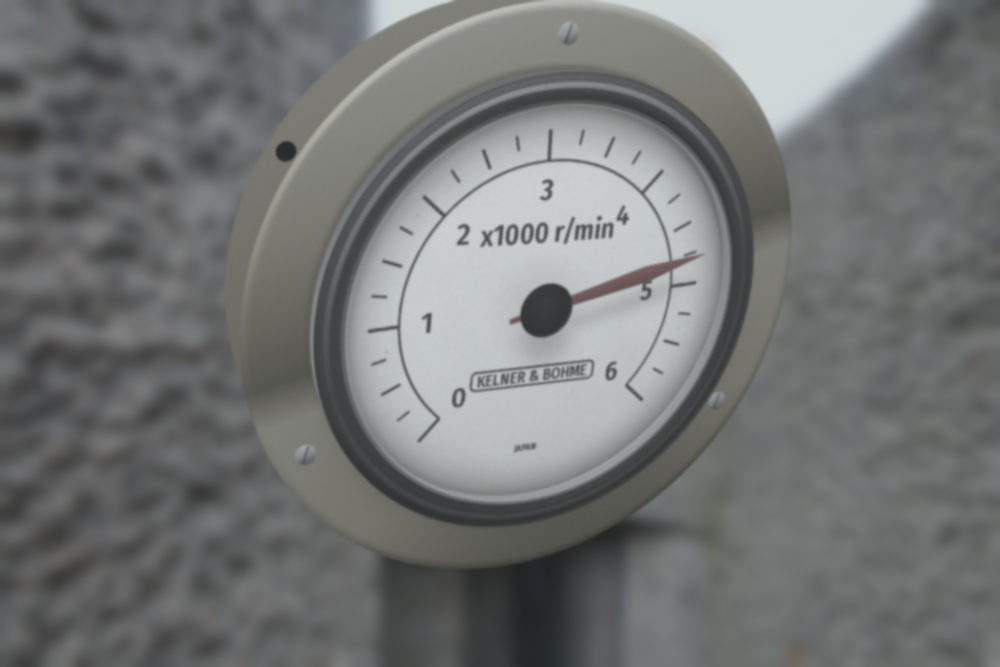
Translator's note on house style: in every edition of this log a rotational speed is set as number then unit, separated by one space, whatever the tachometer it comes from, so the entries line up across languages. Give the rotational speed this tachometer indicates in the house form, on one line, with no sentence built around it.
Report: 4750 rpm
